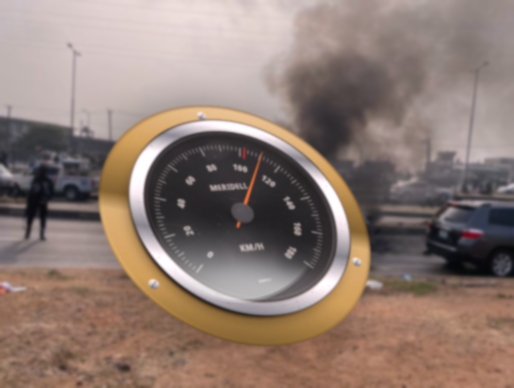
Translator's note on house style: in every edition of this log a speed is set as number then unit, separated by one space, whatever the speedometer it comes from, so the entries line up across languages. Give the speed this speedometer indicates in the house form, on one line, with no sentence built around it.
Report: 110 km/h
